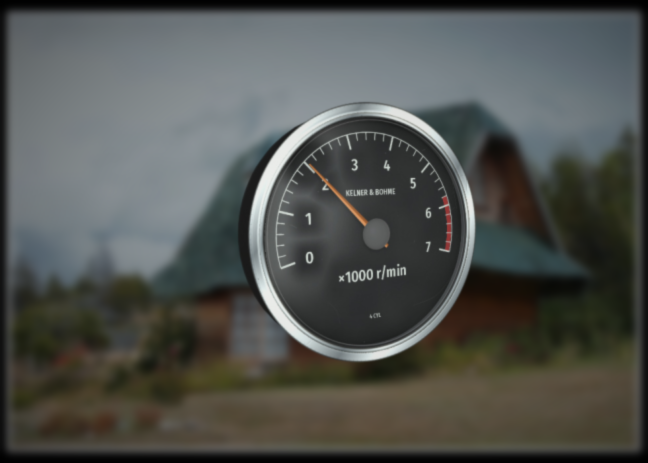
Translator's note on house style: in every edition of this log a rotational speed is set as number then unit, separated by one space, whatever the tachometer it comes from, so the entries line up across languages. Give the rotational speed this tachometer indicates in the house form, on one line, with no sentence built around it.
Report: 2000 rpm
